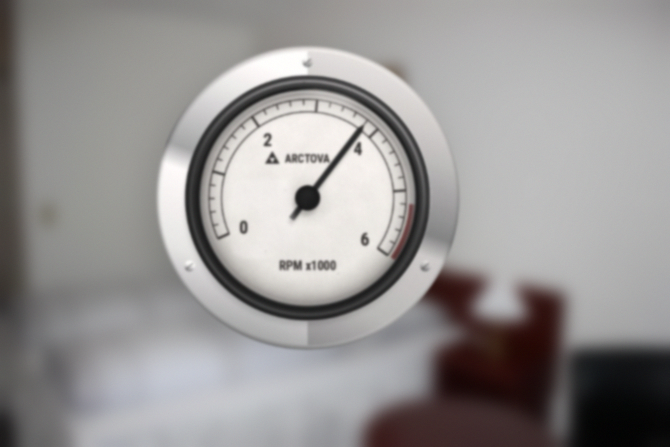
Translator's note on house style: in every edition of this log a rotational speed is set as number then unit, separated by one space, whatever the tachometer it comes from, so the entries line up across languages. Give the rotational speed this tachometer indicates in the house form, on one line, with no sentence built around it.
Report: 3800 rpm
